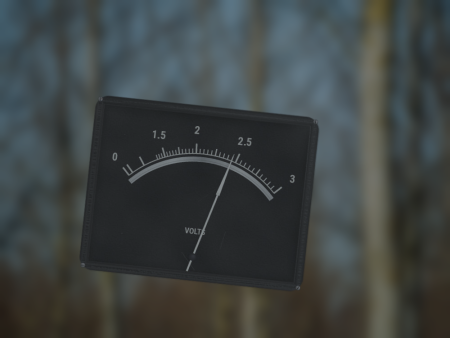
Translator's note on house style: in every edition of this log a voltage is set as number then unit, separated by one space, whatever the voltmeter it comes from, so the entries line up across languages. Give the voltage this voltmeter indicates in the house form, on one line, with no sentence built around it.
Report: 2.45 V
